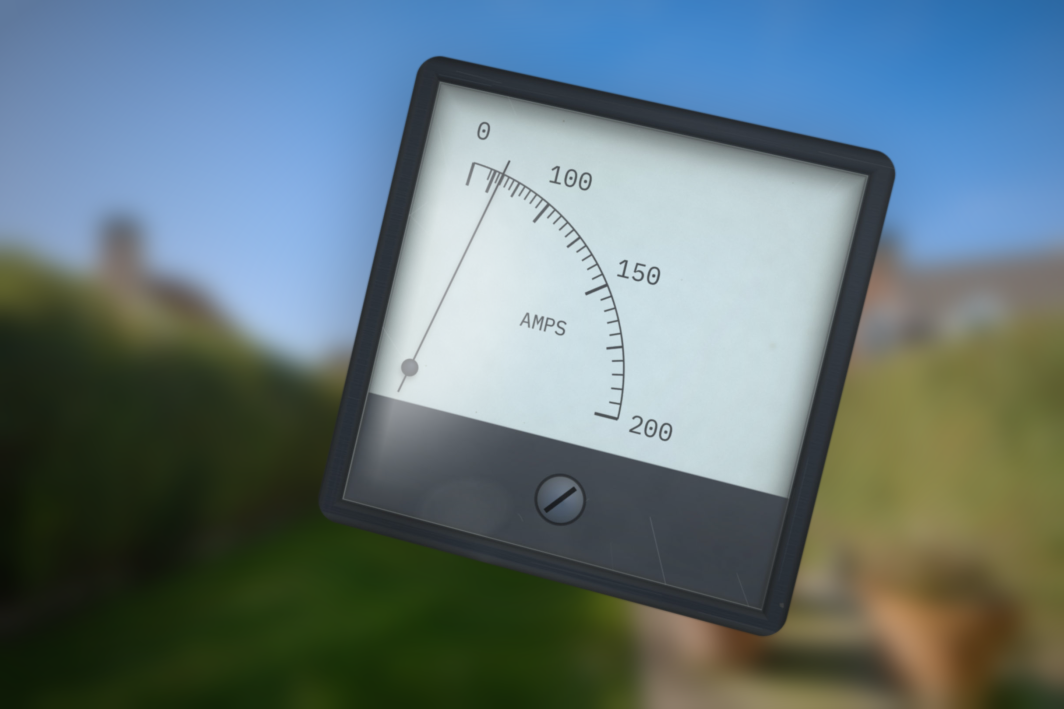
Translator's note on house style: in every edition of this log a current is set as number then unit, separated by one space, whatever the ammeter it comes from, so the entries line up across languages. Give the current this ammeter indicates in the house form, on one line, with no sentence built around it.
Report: 60 A
